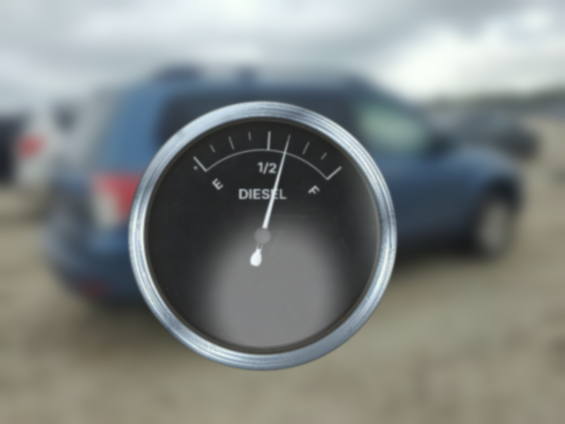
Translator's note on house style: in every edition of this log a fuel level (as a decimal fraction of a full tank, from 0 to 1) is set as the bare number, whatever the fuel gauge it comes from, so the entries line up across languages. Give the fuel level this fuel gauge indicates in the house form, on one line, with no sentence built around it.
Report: 0.625
